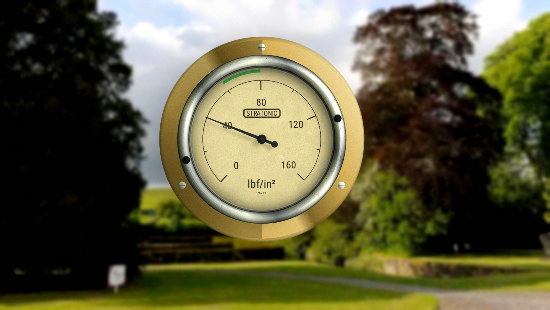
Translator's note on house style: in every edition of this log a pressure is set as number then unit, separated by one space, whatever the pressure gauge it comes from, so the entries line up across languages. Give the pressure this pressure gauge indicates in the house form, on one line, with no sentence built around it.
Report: 40 psi
